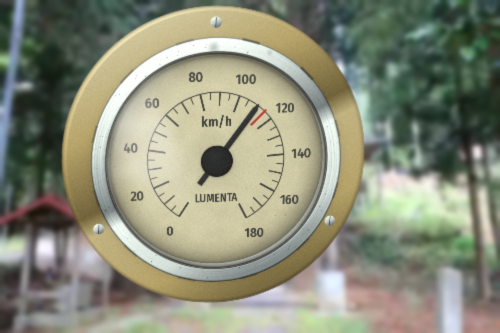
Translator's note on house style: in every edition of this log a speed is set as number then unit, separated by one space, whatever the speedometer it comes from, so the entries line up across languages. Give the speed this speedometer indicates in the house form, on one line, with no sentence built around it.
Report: 110 km/h
